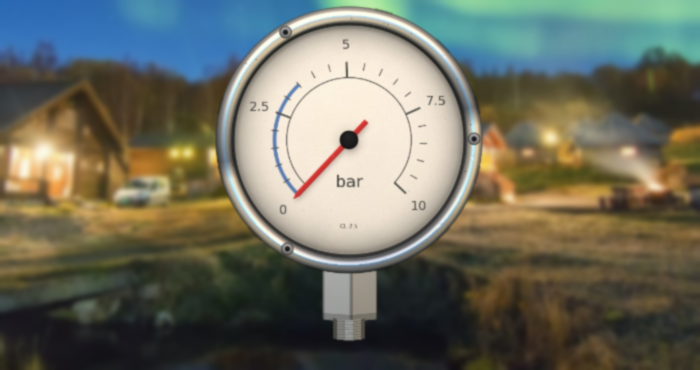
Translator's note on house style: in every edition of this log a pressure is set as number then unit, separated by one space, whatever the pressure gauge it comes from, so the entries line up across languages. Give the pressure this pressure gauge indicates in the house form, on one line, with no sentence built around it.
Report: 0 bar
